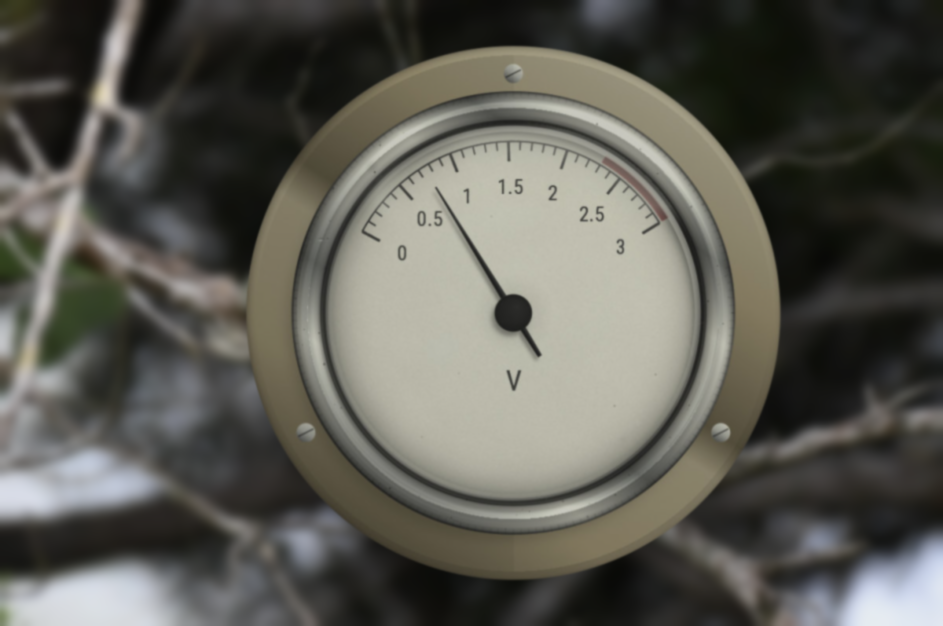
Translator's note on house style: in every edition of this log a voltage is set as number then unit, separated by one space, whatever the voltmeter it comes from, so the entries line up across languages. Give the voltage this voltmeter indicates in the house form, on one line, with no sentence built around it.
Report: 0.75 V
